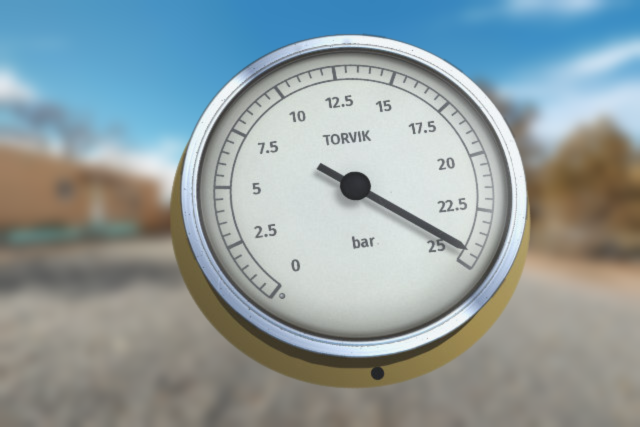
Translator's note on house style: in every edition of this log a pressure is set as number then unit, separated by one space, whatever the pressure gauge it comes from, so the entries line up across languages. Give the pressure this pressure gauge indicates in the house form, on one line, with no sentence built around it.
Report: 24.5 bar
